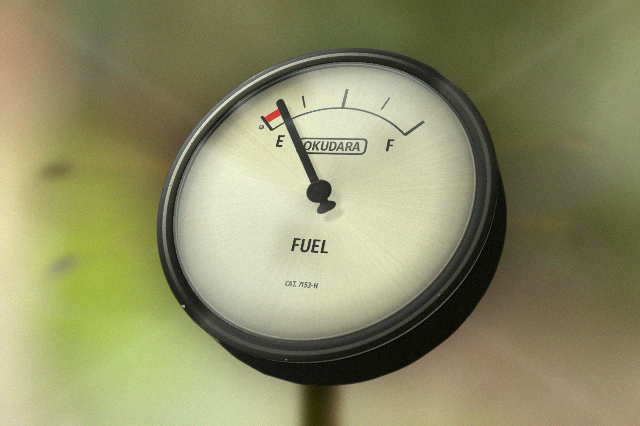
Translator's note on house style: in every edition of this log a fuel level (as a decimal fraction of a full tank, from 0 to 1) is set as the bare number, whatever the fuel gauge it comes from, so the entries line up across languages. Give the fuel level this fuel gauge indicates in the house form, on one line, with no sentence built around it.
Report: 0.125
